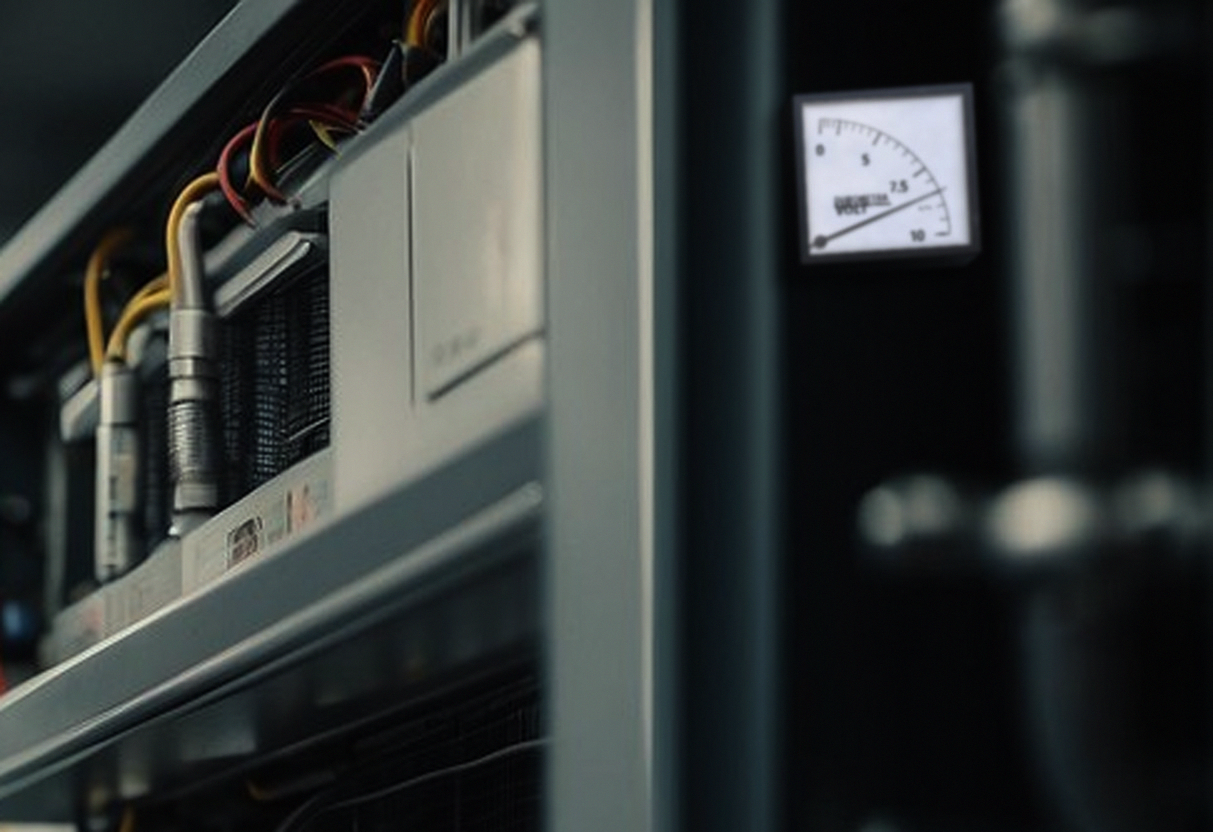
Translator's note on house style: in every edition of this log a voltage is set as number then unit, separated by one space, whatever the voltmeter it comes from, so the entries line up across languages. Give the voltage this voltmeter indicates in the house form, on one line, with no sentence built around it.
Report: 8.5 V
